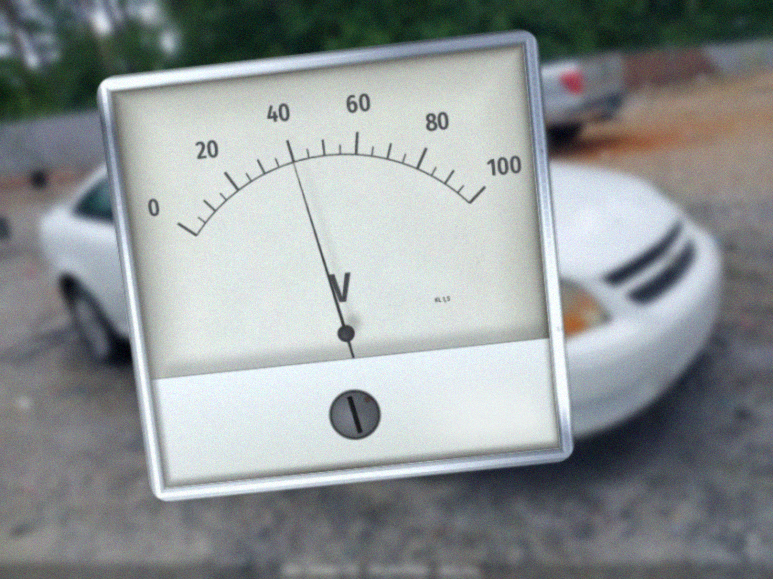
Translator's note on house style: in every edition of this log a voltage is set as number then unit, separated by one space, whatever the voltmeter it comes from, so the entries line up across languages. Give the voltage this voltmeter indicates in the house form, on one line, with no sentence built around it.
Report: 40 V
